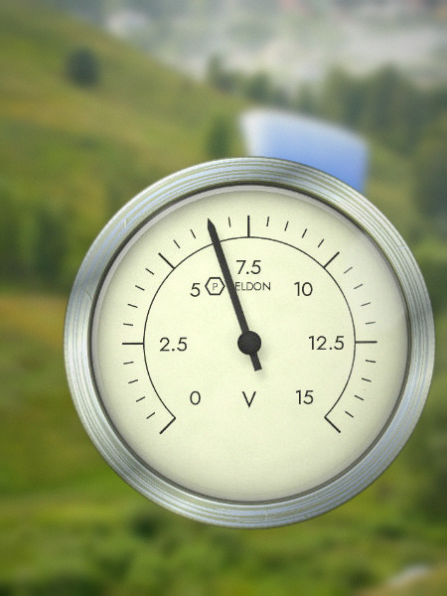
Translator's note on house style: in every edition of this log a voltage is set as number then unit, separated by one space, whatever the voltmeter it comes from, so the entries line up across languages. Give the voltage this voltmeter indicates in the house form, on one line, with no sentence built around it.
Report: 6.5 V
